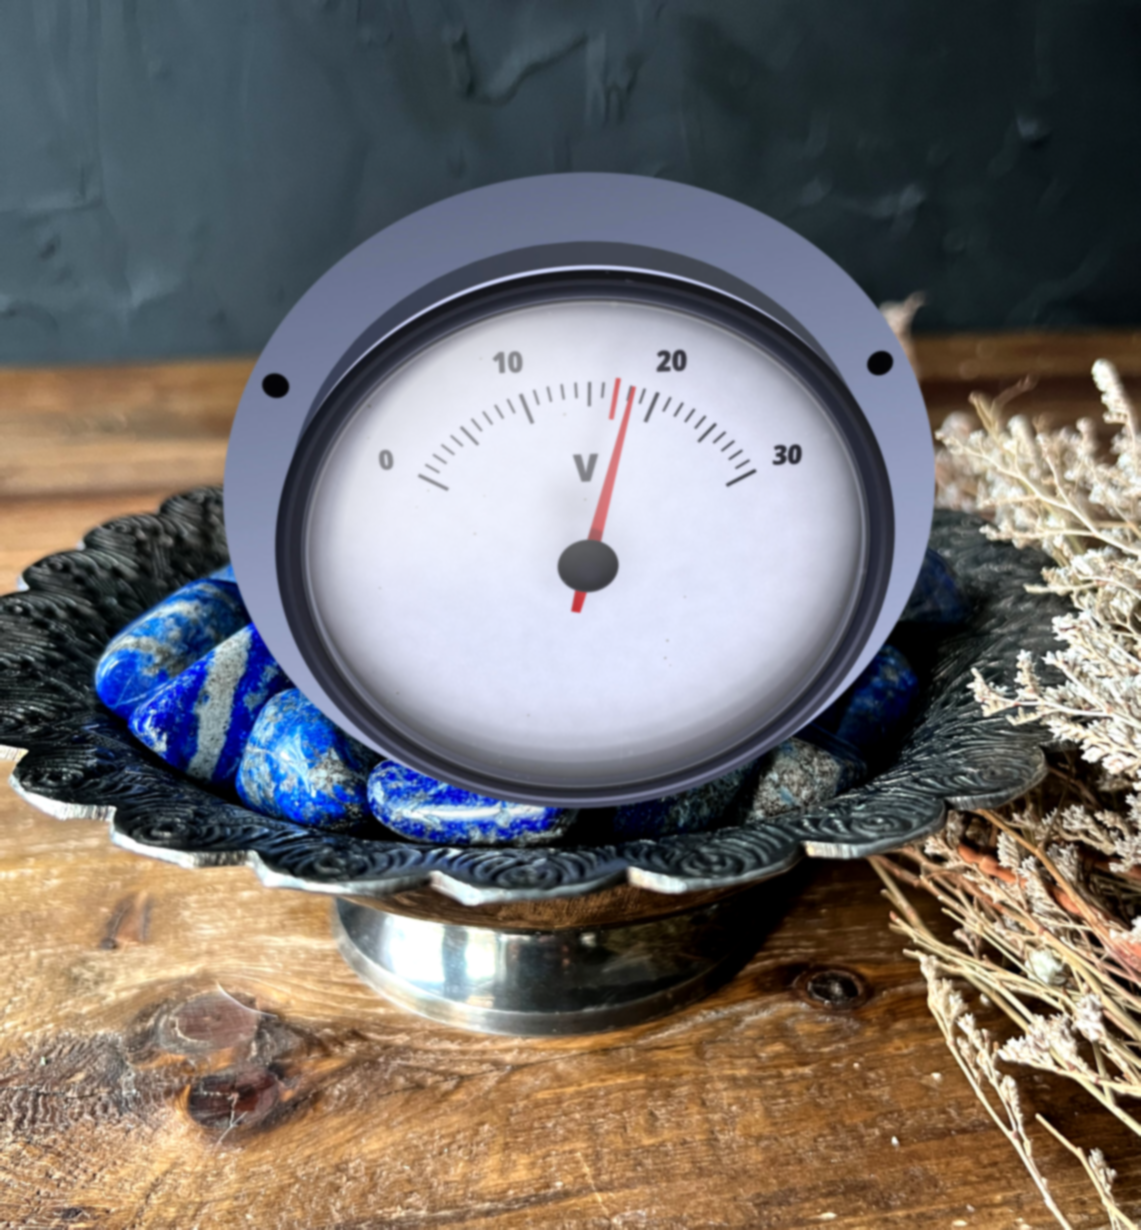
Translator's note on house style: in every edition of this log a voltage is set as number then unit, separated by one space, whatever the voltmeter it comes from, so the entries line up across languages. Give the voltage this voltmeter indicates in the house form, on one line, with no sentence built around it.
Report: 18 V
